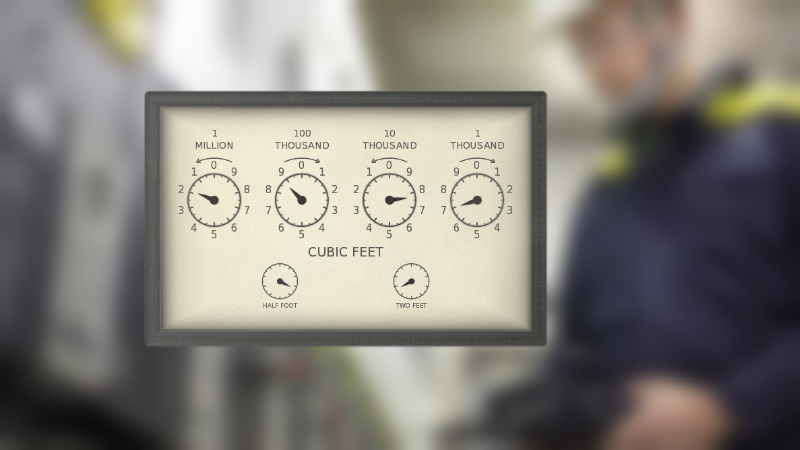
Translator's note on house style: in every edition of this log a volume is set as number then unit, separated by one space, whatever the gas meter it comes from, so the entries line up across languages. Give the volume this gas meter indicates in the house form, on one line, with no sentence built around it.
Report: 187700 ft³
